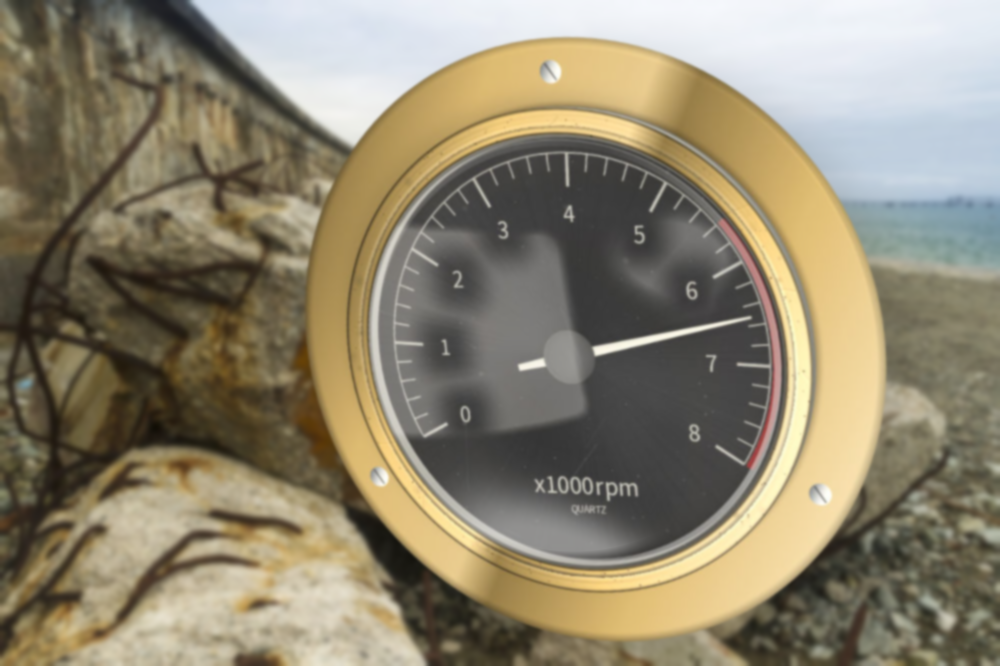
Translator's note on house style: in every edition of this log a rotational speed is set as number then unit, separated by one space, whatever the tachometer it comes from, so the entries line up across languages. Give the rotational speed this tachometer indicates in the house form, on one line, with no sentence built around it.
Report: 6500 rpm
